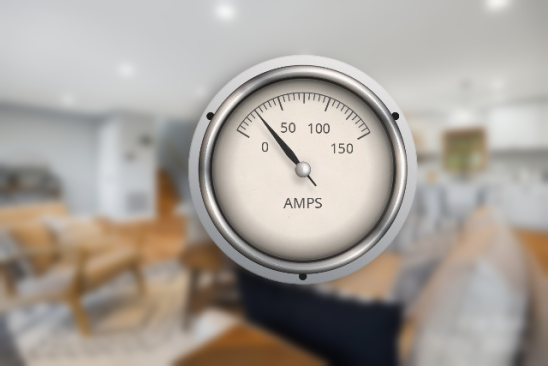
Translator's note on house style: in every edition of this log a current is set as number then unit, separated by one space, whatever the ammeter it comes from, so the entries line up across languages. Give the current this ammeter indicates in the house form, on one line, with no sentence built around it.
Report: 25 A
